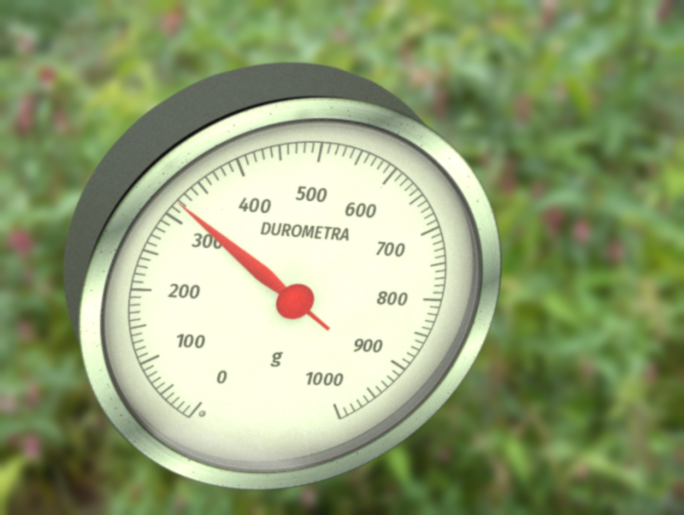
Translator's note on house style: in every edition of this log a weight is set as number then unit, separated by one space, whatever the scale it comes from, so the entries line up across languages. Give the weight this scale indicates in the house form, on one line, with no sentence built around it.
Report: 320 g
